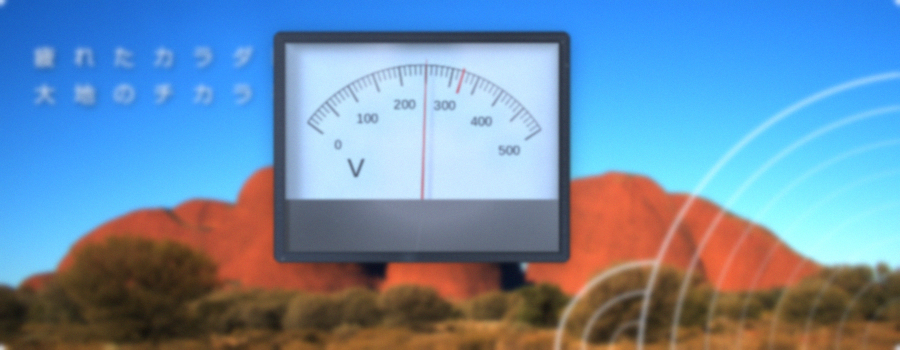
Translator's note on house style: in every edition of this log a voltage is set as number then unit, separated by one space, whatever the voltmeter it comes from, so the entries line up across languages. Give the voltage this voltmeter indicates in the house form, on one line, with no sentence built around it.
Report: 250 V
